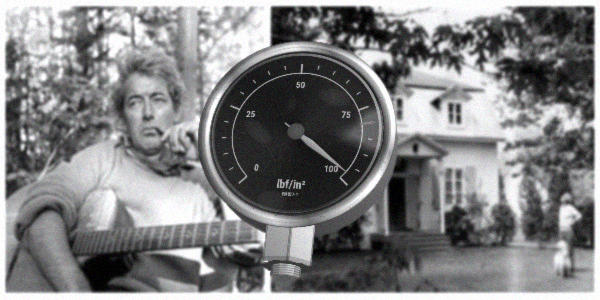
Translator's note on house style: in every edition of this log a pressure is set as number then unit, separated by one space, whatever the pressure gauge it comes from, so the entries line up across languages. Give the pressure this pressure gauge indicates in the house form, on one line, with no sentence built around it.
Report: 97.5 psi
